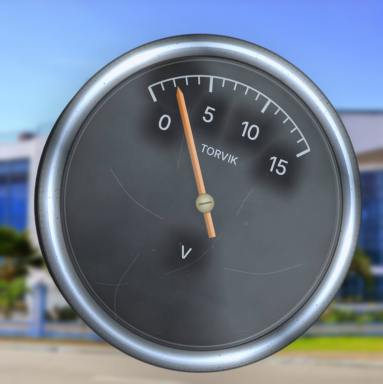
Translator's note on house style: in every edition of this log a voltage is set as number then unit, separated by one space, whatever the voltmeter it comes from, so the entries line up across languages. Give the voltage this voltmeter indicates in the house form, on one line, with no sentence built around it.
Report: 2 V
